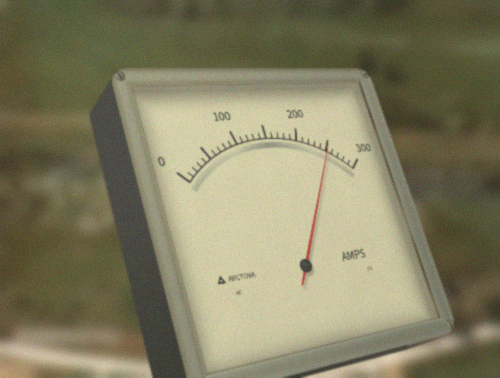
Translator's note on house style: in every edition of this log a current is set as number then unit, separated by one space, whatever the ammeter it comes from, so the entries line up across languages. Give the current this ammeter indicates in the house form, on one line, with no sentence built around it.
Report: 250 A
